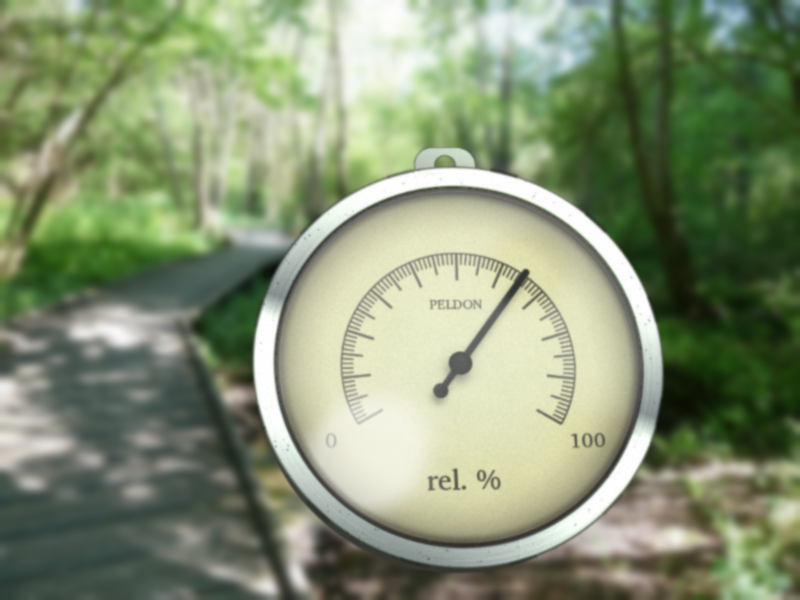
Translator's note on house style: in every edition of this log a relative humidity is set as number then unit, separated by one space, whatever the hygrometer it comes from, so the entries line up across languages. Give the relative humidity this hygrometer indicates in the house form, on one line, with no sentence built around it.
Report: 65 %
